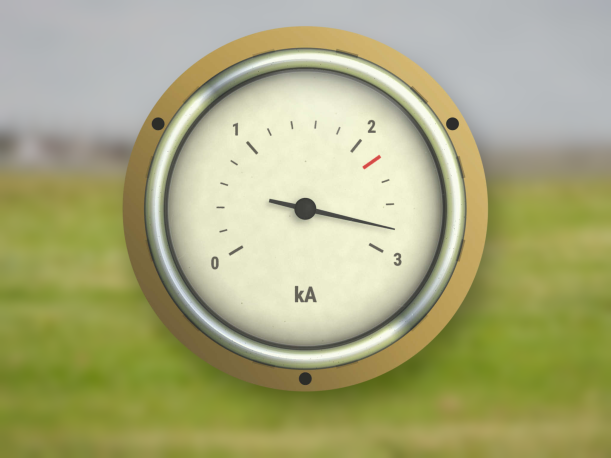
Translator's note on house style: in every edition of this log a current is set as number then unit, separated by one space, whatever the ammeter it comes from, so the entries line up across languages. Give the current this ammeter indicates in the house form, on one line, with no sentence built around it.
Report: 2.8 kA
